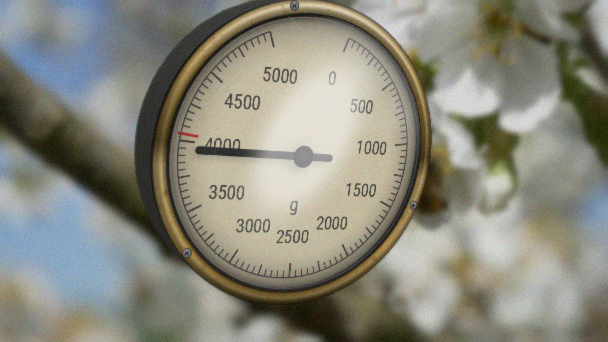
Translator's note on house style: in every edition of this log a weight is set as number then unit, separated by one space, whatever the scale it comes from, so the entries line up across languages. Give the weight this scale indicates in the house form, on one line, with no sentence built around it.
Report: 3950 g
